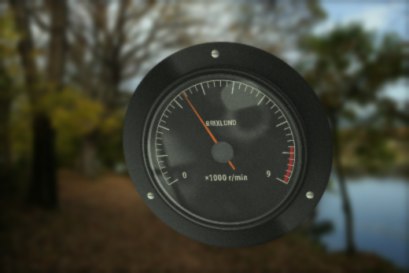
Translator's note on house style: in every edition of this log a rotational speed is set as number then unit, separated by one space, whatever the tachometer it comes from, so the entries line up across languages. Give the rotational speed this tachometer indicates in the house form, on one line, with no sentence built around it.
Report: 3400 rpm
